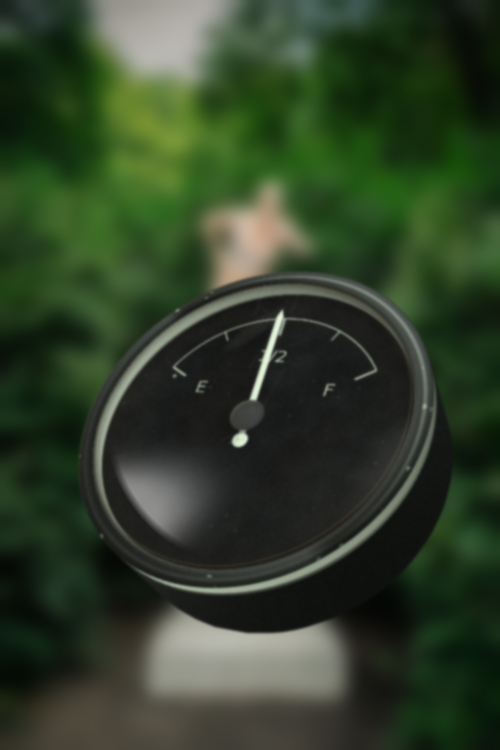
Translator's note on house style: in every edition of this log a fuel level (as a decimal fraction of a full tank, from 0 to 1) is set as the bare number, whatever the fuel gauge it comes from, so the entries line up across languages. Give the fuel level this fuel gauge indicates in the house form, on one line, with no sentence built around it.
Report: 0.5
